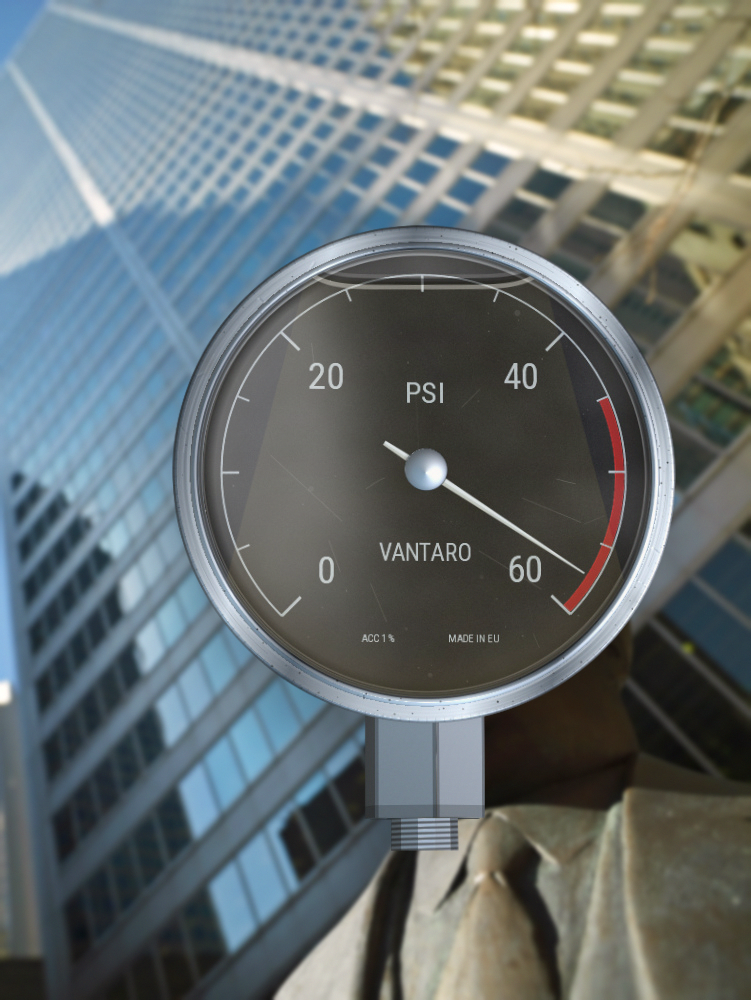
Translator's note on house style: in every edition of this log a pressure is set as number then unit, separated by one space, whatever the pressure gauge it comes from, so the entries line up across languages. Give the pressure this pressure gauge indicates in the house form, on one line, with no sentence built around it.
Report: 57.5 psi
